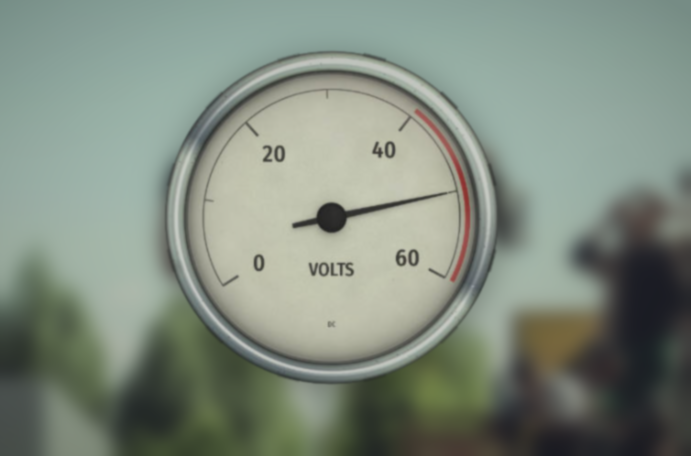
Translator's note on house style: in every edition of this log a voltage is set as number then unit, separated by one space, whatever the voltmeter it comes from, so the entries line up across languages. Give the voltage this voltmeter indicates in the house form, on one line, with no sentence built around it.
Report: 50 V
